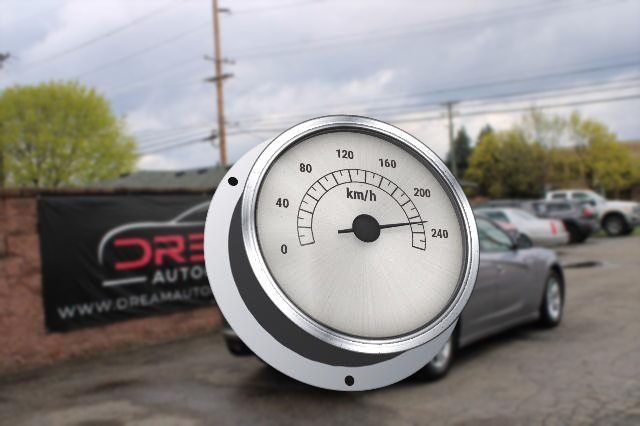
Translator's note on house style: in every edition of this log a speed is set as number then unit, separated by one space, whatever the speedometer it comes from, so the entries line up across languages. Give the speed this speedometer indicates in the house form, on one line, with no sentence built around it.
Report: 230 km/h
